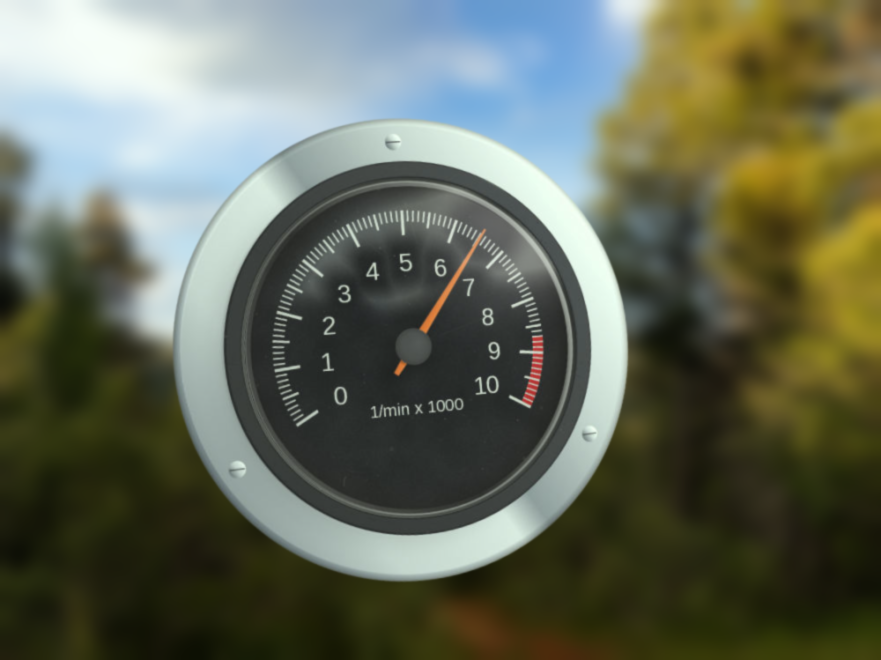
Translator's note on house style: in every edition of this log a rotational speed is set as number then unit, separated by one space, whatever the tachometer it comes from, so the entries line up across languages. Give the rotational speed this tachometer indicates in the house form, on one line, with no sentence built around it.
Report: 6500 rpm
